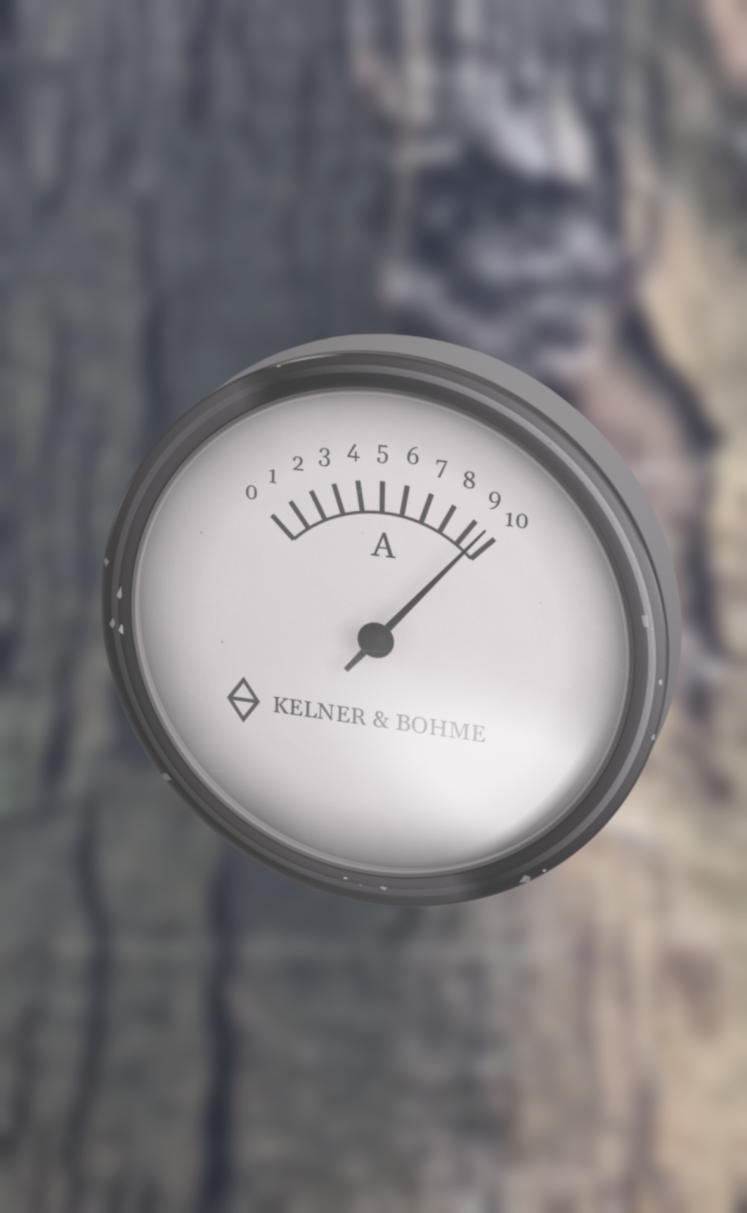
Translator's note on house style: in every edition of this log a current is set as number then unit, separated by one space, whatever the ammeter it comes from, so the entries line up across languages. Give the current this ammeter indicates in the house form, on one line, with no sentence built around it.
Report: 9.5 A
